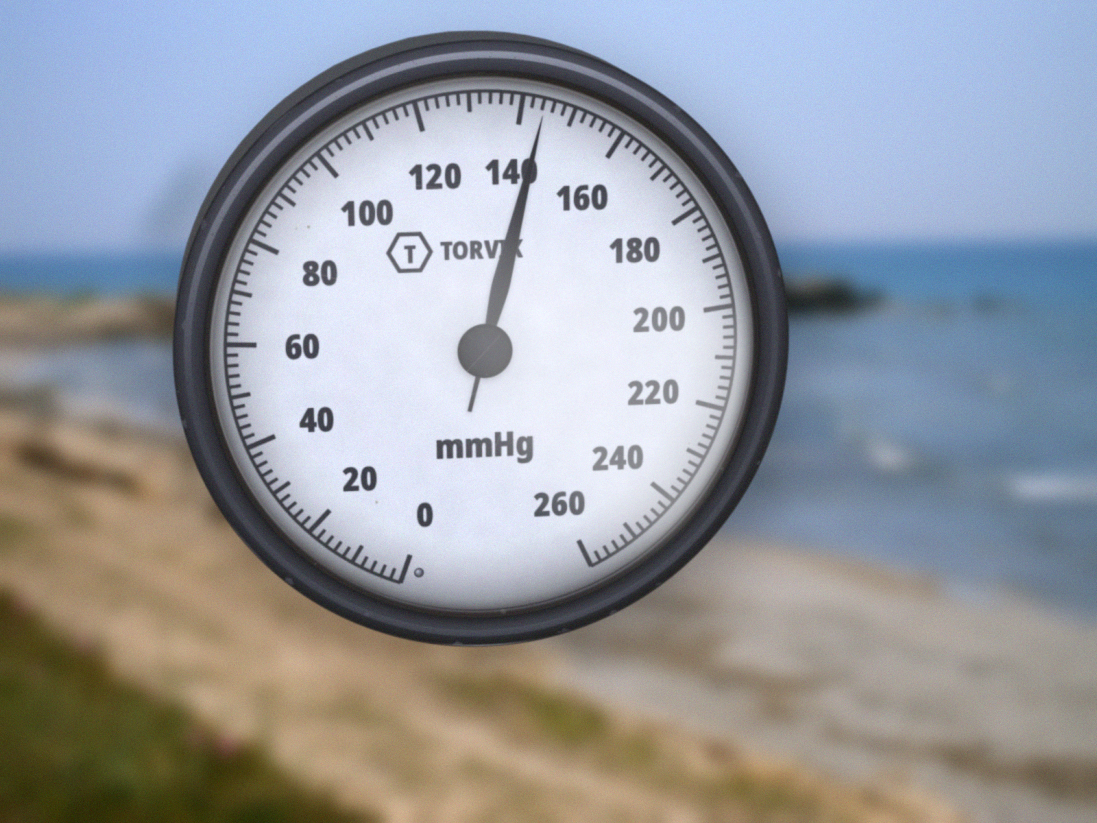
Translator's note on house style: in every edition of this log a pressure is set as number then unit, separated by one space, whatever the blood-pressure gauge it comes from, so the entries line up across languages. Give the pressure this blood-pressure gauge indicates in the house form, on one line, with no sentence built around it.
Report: 144 mmHg
